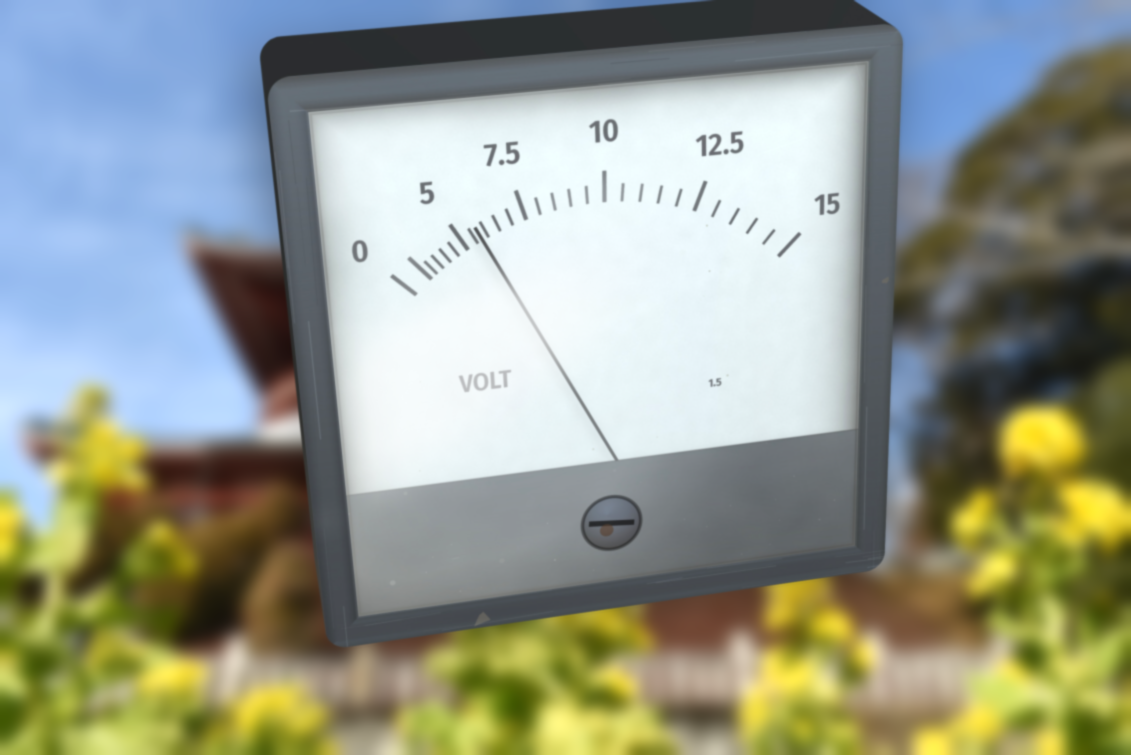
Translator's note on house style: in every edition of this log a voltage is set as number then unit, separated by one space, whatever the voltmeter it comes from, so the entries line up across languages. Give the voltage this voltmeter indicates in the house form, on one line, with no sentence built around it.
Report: 5.75 V
